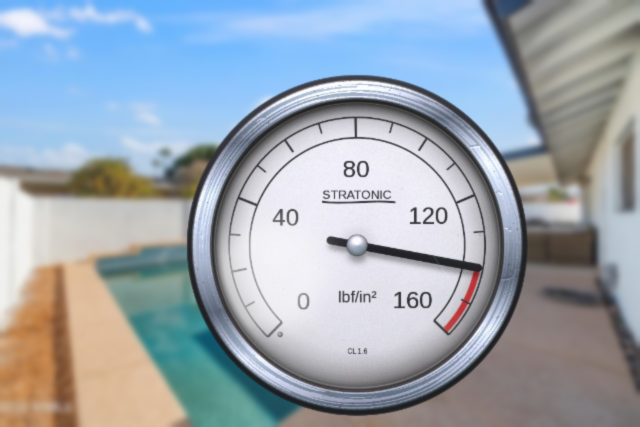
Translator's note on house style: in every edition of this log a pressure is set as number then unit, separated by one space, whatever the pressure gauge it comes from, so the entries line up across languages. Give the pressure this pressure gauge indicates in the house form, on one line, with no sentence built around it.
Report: 140 psi
